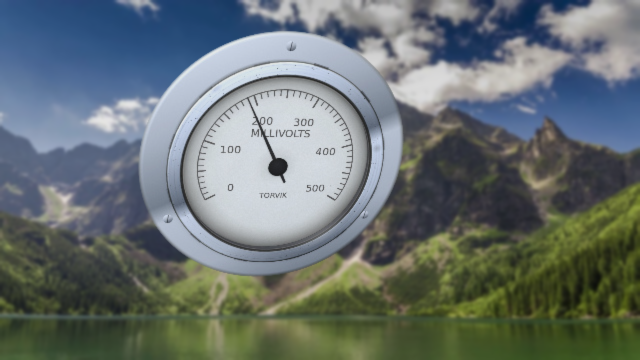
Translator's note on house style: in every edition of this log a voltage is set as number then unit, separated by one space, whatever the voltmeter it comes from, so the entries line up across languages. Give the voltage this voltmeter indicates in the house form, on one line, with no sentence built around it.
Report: 190 mV
